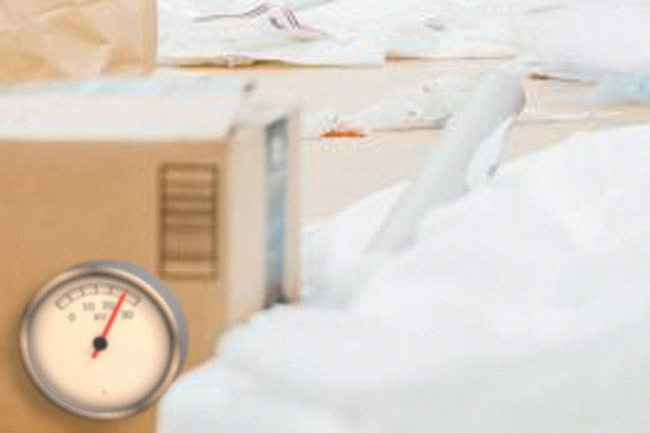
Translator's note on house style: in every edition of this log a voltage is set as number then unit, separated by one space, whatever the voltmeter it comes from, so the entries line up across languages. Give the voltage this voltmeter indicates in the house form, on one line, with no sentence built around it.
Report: 25 kV
